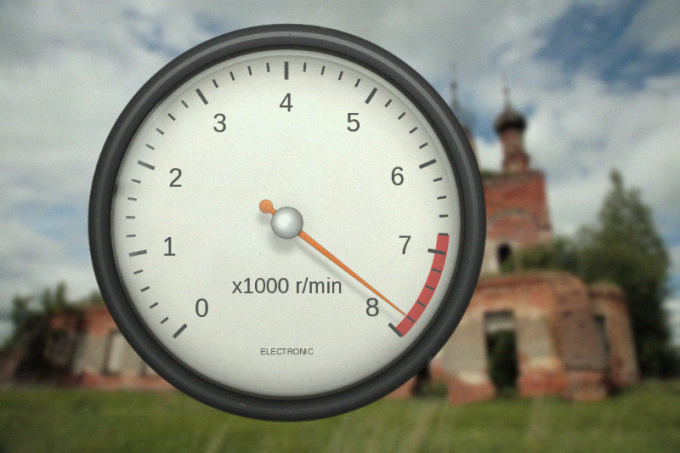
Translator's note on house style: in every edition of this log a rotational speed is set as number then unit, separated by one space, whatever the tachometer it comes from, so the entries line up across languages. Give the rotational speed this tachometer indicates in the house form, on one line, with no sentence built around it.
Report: 7800 rpm
